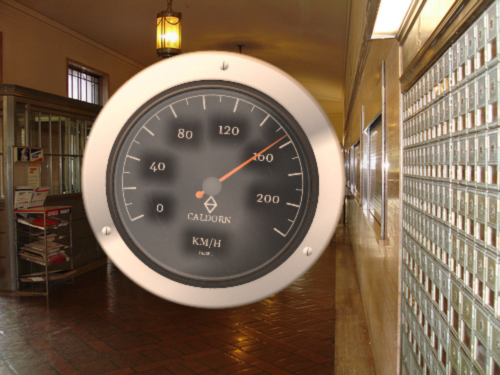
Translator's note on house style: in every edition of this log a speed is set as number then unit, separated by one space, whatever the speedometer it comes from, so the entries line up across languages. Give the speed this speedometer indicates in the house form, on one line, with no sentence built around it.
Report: 155 km/h
